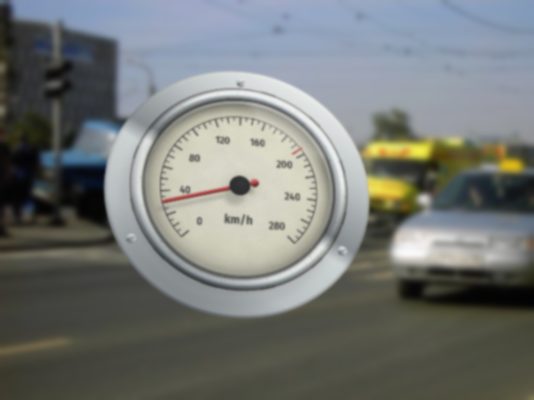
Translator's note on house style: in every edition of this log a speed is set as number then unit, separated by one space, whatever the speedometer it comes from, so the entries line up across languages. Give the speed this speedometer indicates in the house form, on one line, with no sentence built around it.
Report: 30 km/h
